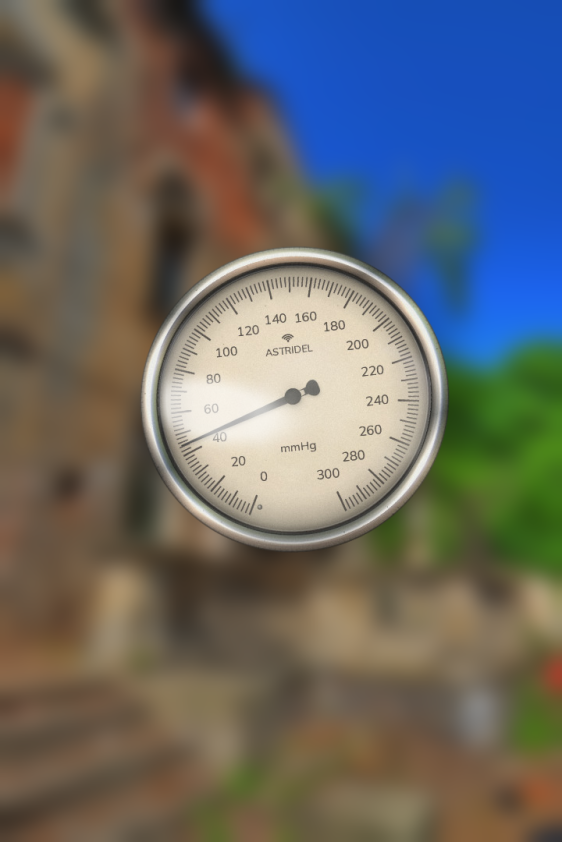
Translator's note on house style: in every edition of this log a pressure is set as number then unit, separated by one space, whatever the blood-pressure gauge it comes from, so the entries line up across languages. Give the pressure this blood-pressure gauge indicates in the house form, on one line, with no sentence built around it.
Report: 44 mmHg
